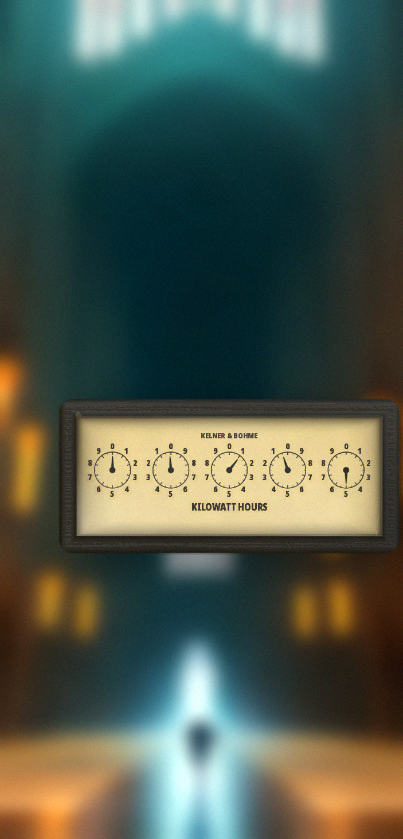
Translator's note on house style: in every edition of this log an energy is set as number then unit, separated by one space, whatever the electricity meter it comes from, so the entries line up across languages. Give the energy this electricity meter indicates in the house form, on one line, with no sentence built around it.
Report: 105 kWh
